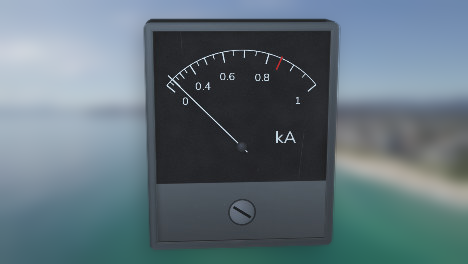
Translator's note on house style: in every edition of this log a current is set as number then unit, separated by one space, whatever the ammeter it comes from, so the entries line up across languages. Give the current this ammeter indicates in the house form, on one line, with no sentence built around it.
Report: 0.2 kA
